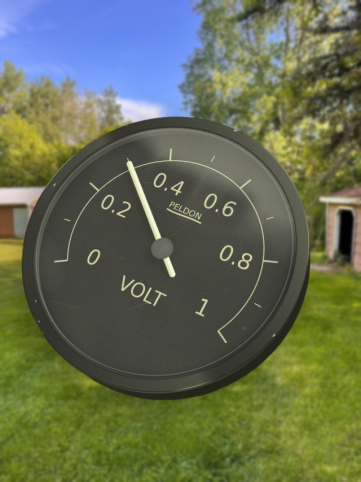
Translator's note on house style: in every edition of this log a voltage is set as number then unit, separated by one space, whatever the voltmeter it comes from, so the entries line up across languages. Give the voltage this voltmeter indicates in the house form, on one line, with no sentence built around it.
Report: 0.3 V
